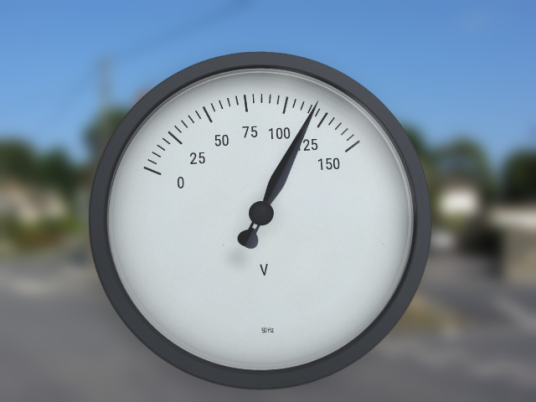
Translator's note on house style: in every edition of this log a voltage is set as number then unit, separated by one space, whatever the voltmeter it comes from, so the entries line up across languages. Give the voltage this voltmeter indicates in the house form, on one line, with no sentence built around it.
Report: 117.5 V
